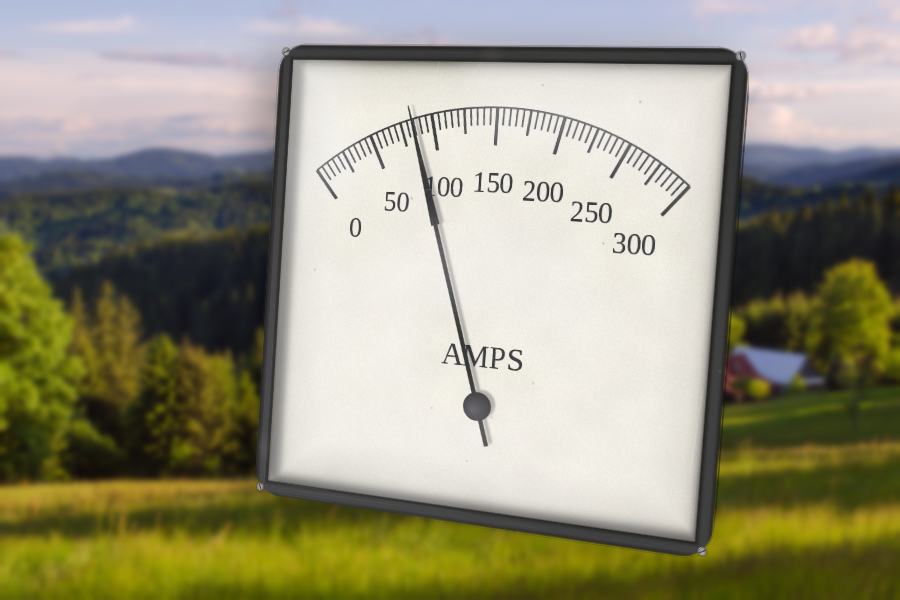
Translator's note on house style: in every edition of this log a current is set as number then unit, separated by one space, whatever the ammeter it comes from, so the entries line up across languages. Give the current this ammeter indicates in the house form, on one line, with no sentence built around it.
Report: 85 A
